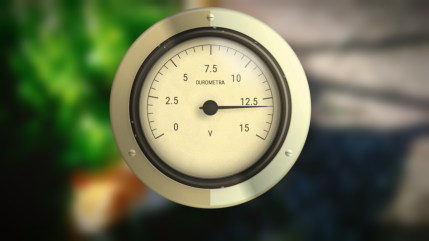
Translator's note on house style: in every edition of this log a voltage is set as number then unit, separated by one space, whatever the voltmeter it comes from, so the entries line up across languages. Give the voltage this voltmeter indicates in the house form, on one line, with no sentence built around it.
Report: 13 V
